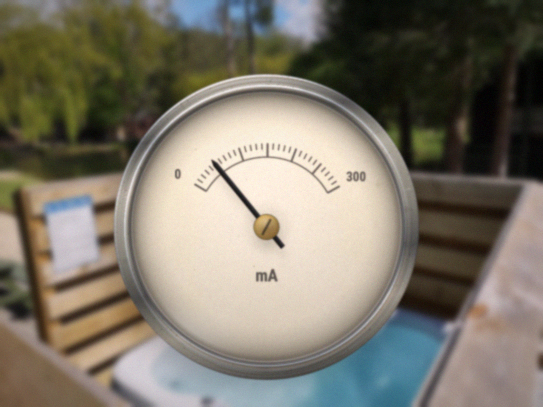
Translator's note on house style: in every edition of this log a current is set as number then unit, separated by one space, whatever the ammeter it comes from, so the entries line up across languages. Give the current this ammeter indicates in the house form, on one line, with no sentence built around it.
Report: 50 mA
